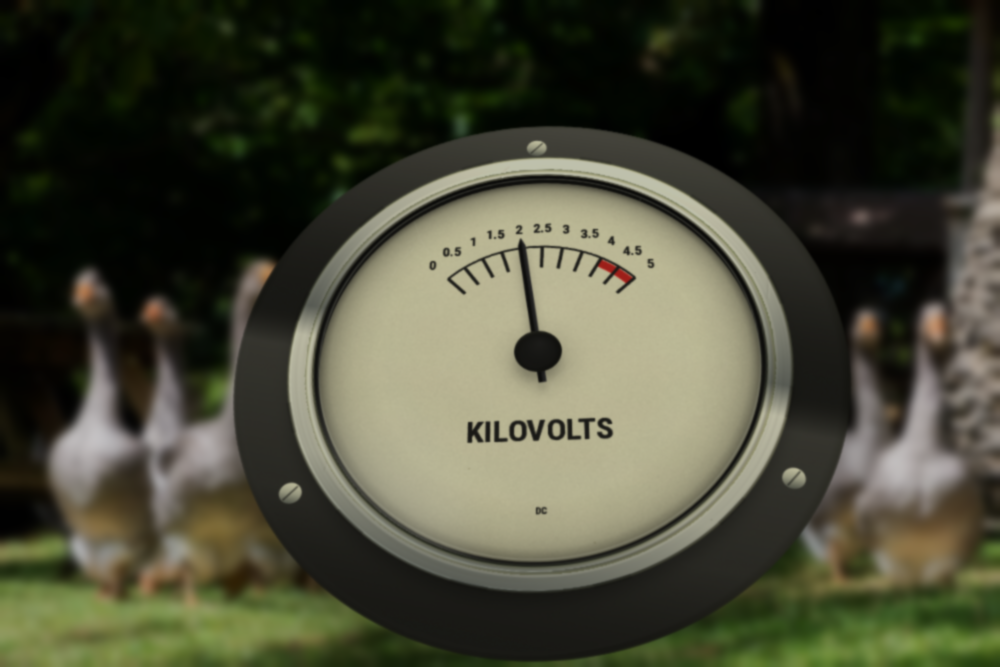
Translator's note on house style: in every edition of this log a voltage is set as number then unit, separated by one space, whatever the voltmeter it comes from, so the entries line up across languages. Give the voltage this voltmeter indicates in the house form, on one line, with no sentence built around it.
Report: 2 kV
